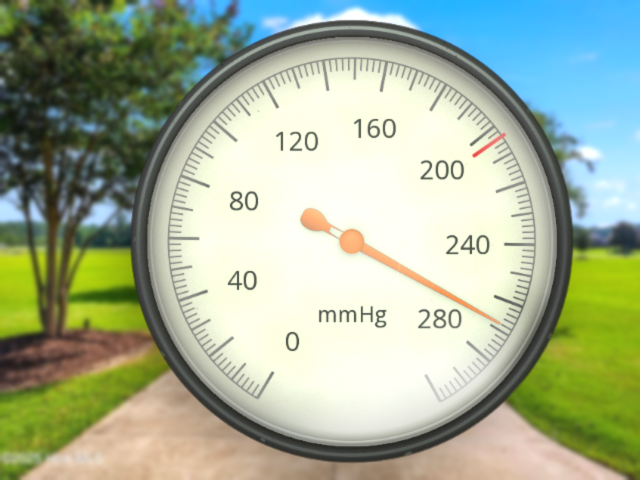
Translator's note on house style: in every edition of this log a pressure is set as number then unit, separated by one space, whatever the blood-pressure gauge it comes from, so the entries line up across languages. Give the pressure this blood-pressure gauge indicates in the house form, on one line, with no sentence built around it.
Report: 268 mmHg
